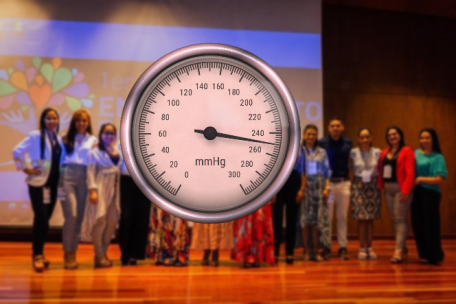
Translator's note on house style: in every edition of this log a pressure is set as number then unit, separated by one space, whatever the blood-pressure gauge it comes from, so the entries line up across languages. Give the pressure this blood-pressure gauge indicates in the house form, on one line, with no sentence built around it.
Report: 250 mmHg
